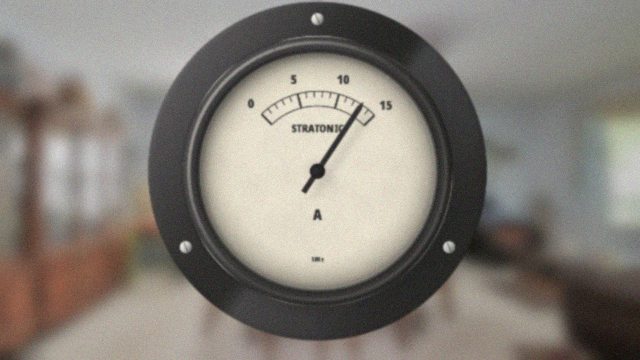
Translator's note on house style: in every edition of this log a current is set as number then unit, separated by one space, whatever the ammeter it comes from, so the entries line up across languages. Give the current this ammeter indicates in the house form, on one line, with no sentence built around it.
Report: 13 A
